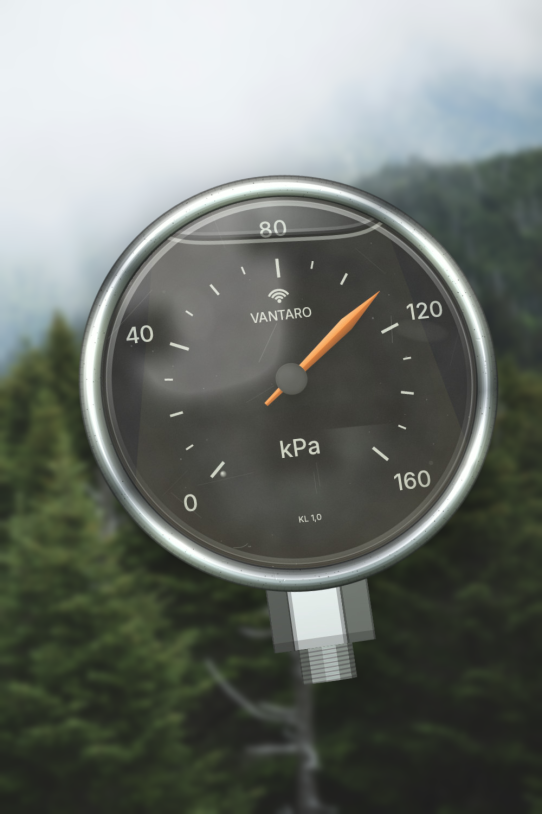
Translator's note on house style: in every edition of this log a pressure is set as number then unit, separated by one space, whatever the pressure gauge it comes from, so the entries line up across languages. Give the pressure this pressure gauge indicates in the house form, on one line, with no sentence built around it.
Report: 110 kPa
